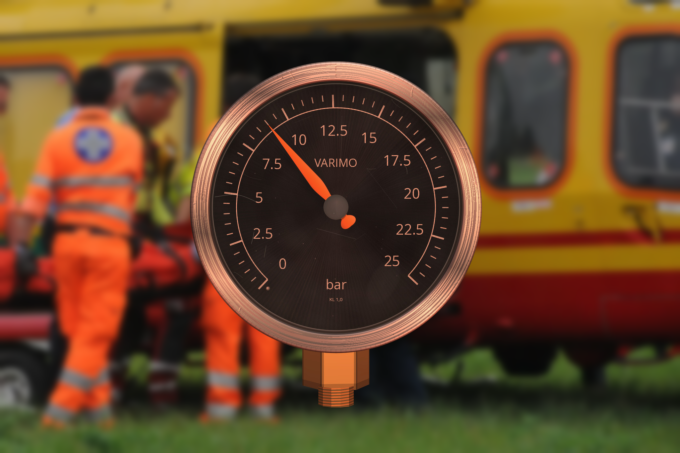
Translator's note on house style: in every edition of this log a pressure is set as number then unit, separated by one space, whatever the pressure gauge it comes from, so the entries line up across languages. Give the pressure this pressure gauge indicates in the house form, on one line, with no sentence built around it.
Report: 9 bar
